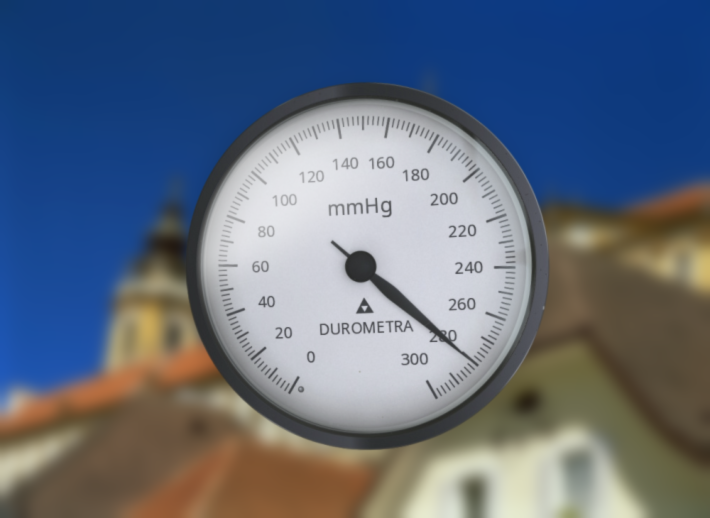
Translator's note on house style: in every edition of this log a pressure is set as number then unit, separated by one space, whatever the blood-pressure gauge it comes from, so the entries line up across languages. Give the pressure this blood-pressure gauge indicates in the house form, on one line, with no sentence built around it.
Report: 280 mmHg
